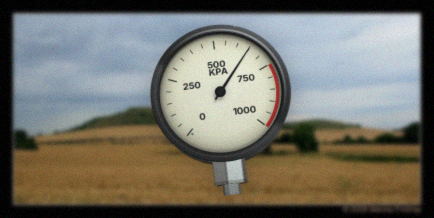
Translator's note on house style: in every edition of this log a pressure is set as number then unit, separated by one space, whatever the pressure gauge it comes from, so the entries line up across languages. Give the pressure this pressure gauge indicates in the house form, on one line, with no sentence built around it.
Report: 650 kPa
